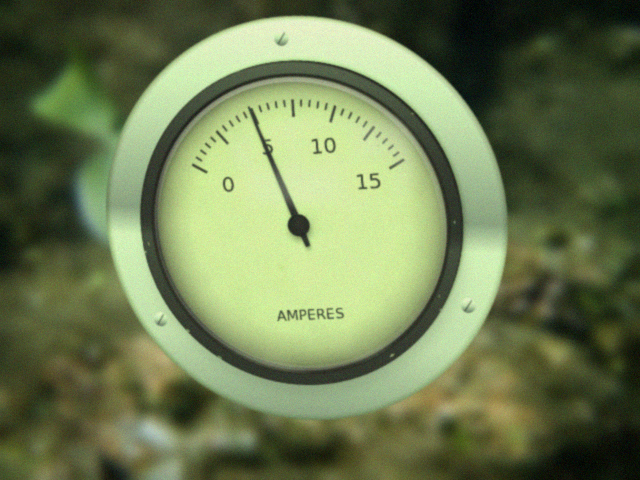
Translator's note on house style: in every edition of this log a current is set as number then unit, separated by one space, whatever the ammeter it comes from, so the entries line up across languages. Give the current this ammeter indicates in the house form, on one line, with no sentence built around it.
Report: 5 A
